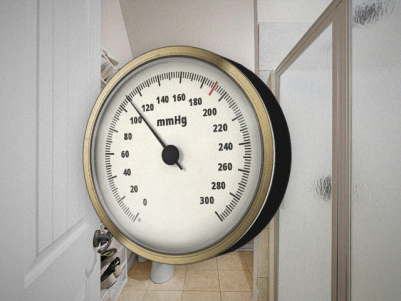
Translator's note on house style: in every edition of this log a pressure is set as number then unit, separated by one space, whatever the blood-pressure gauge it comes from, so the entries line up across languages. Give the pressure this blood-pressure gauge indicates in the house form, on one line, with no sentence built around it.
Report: 110 mmHg
